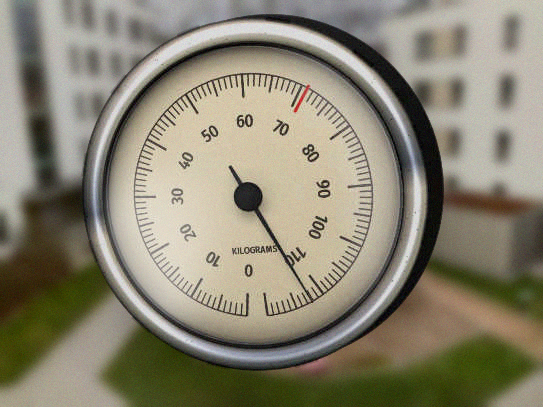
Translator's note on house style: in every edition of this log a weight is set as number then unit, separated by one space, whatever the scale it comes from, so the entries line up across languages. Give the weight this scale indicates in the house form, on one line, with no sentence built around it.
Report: 112 kg
